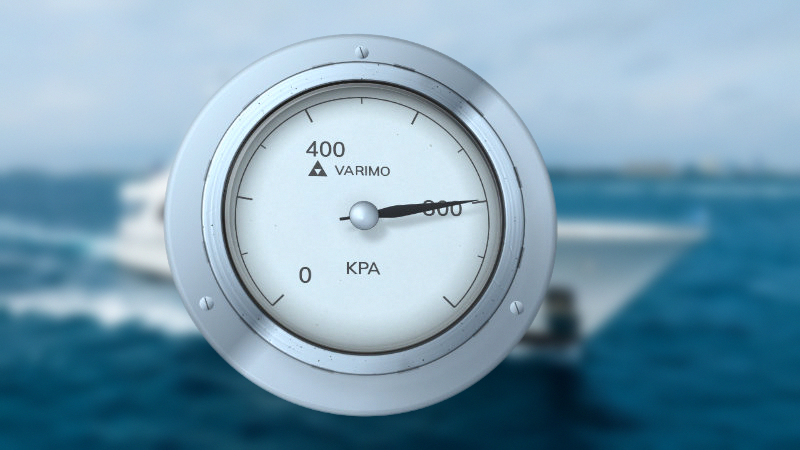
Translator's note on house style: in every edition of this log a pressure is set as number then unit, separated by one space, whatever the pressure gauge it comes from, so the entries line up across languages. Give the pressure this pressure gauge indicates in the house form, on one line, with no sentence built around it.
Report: 800 kPa
